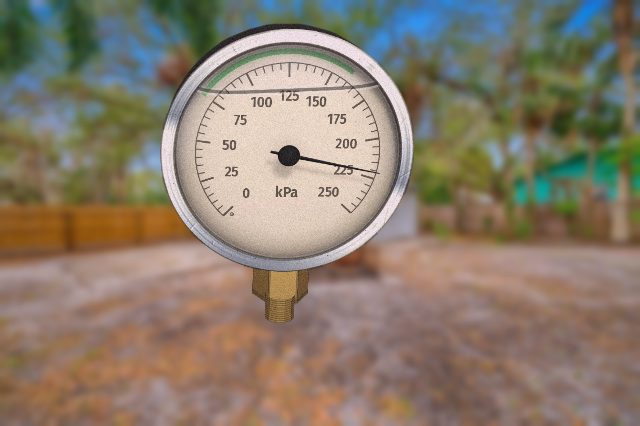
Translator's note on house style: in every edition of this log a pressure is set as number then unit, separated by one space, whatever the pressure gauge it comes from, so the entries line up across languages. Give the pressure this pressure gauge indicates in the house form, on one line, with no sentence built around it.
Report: 220 kPa
